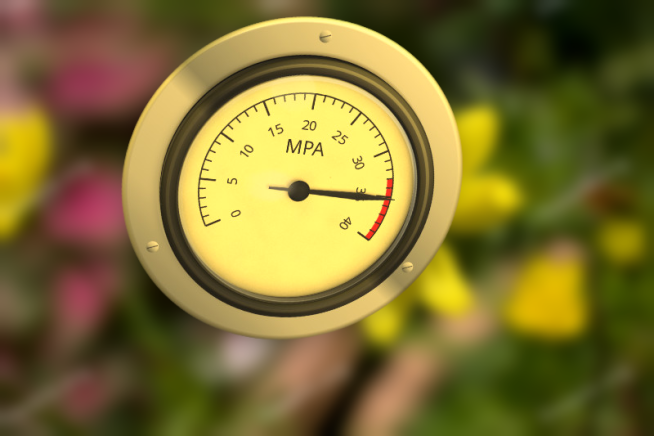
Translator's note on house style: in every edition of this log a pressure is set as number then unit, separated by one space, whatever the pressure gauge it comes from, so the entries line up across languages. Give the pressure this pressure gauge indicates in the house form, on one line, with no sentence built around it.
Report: 35 MPa
